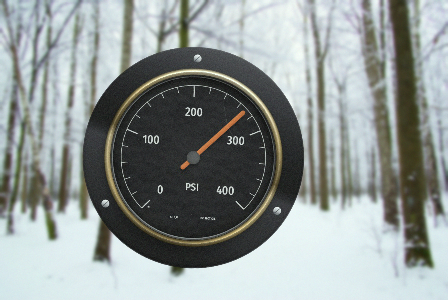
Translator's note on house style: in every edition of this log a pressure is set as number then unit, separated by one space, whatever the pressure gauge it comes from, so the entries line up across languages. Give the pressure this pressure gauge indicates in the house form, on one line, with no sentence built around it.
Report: 270 psi
